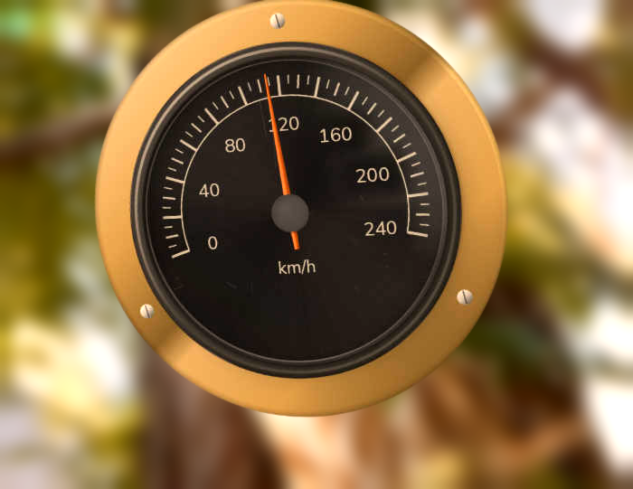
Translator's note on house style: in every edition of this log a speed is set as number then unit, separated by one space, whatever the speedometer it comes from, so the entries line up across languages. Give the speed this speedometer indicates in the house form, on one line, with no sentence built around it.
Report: 115 km/h
